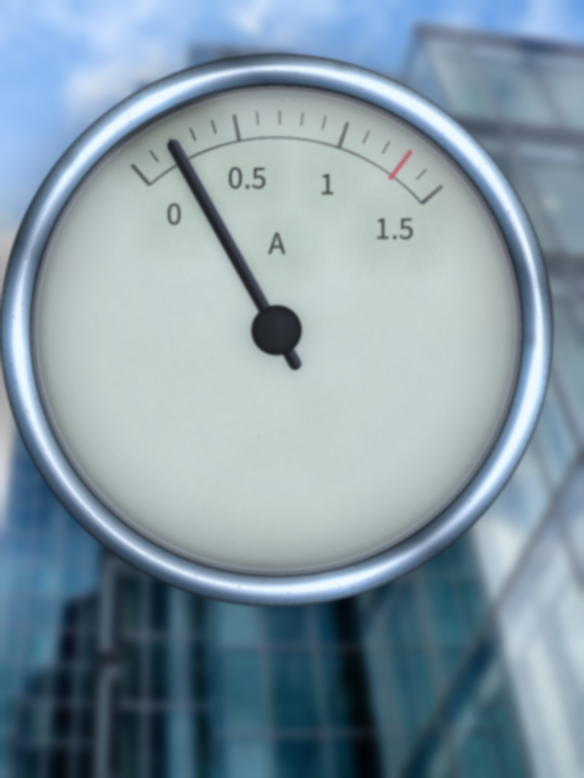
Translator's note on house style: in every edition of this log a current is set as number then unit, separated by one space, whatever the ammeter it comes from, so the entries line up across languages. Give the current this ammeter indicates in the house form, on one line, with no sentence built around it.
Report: 0.2 A
